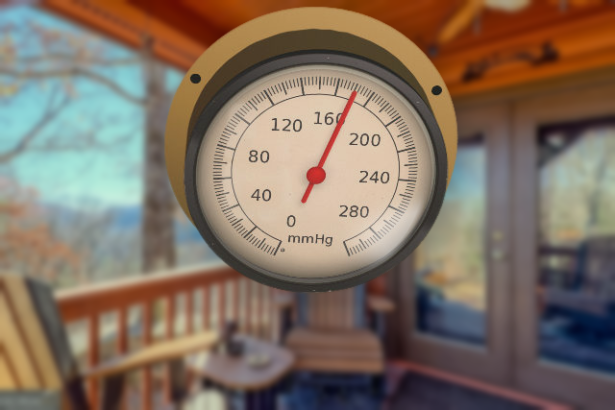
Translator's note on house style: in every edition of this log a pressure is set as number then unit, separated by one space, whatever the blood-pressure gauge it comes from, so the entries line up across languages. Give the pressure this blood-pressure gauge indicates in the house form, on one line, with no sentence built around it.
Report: 170 mmHg
